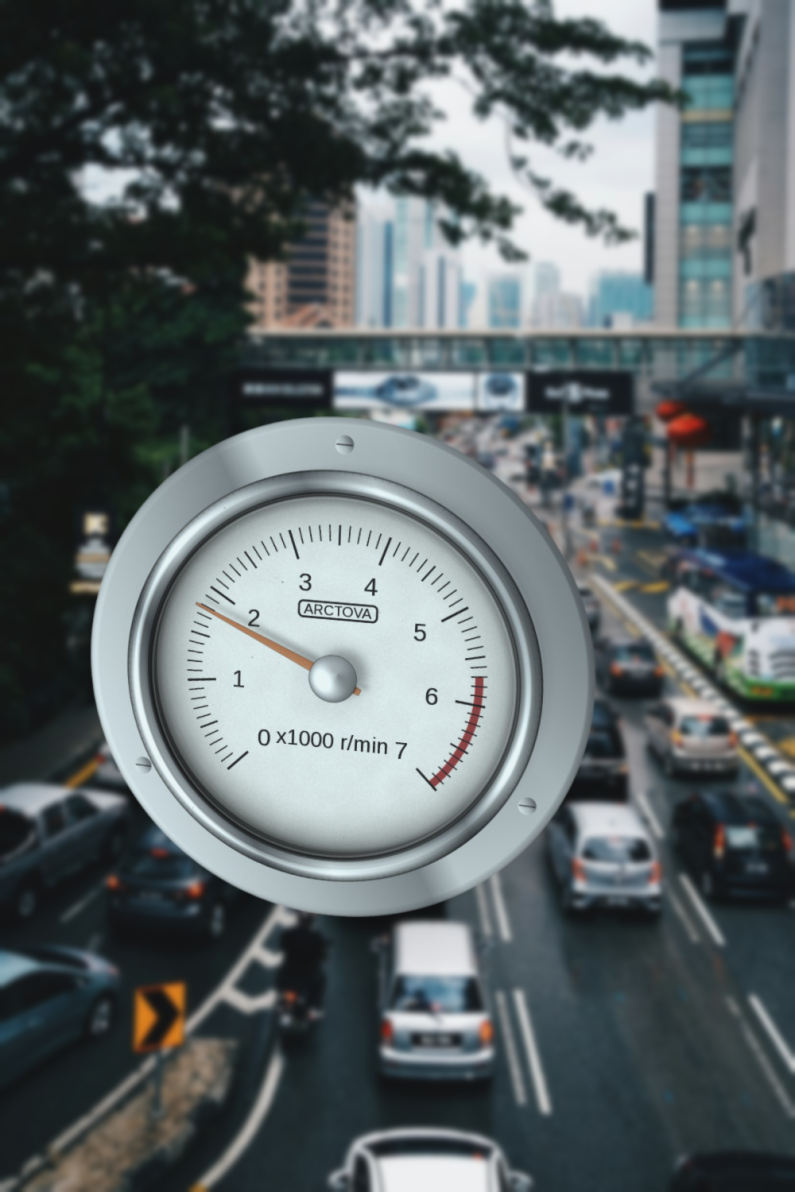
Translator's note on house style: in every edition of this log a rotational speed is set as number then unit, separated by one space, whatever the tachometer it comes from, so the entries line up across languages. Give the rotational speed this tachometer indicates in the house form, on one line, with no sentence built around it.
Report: 1800 rpm
